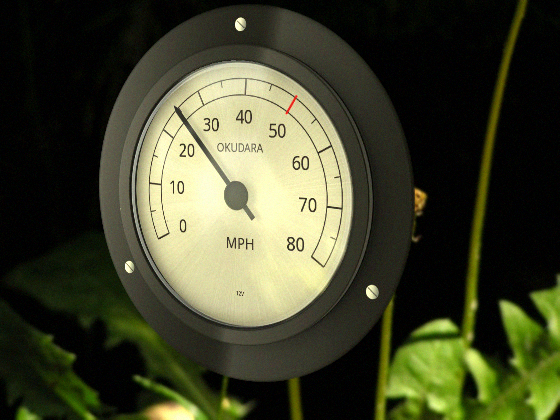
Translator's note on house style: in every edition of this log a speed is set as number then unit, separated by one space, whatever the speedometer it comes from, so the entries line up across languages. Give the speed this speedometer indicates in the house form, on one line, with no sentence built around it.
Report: 25 mph
